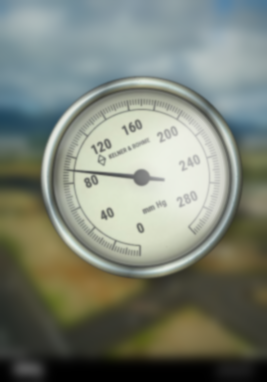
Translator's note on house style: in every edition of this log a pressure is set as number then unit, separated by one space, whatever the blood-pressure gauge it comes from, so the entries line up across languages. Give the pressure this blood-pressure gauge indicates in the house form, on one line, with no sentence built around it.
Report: 90 mmHg
